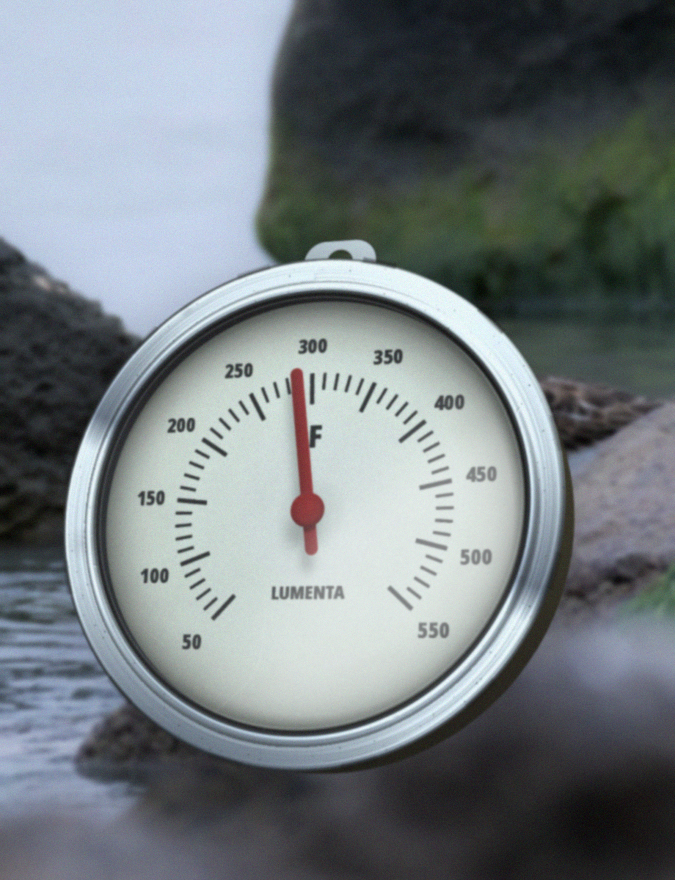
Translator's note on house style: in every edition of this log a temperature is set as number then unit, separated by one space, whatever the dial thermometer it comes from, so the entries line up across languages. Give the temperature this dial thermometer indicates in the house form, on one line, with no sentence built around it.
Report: 290 °F
